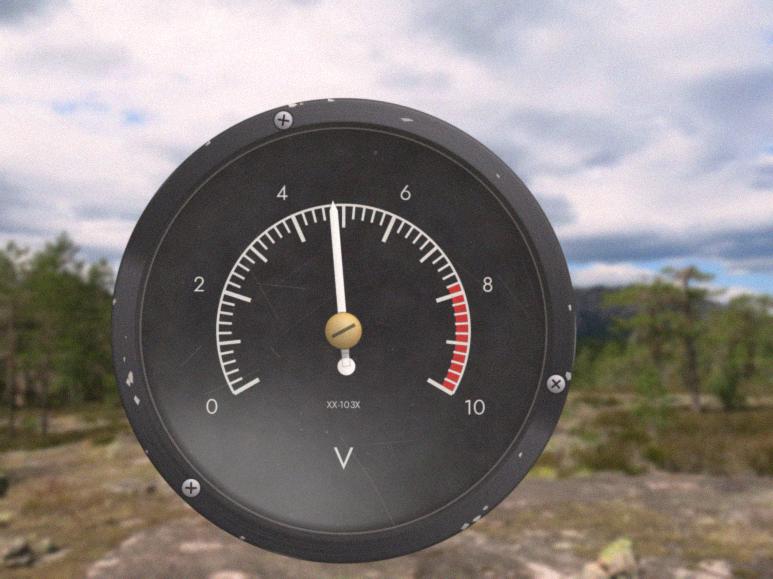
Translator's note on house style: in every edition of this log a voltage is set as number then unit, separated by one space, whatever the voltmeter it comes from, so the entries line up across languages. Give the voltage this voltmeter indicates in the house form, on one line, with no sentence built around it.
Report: 4.8 V
